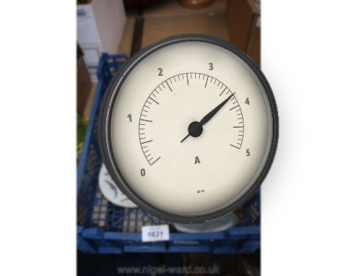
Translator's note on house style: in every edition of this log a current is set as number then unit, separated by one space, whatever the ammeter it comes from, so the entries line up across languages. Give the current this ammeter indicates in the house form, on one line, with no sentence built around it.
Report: 3.7 A
